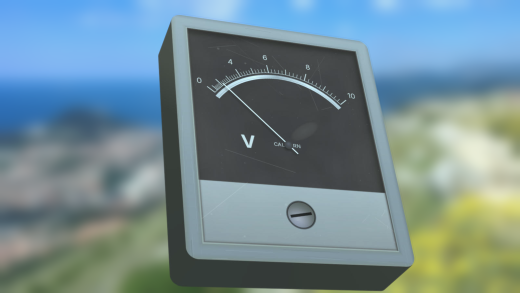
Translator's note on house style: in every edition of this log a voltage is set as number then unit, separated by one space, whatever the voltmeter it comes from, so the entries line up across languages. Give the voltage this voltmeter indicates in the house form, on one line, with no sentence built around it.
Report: 2 V
